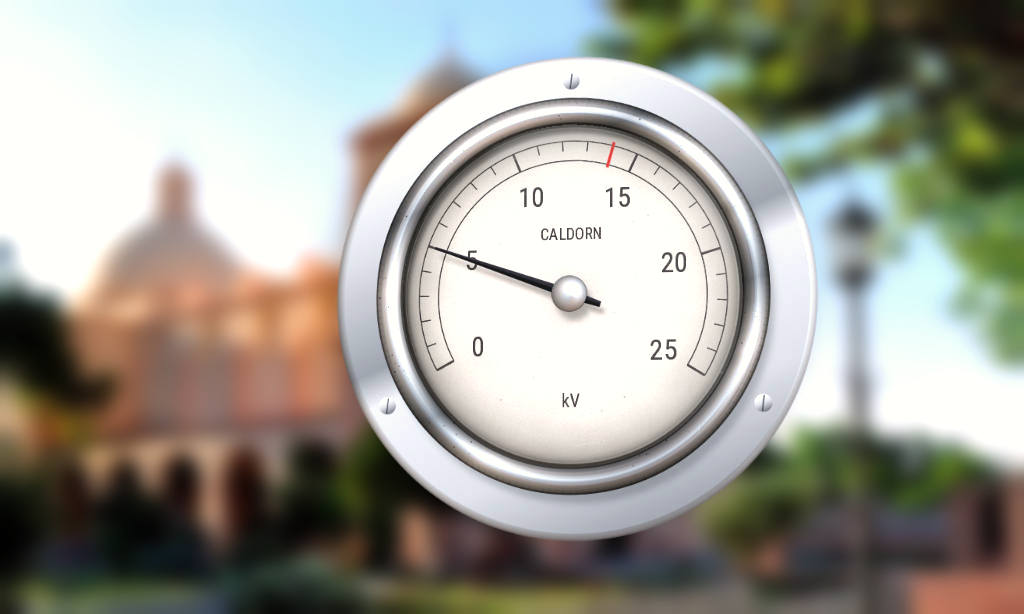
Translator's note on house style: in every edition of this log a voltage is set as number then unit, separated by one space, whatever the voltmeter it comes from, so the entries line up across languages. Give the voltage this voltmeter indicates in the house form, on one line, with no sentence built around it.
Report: 5 kV
